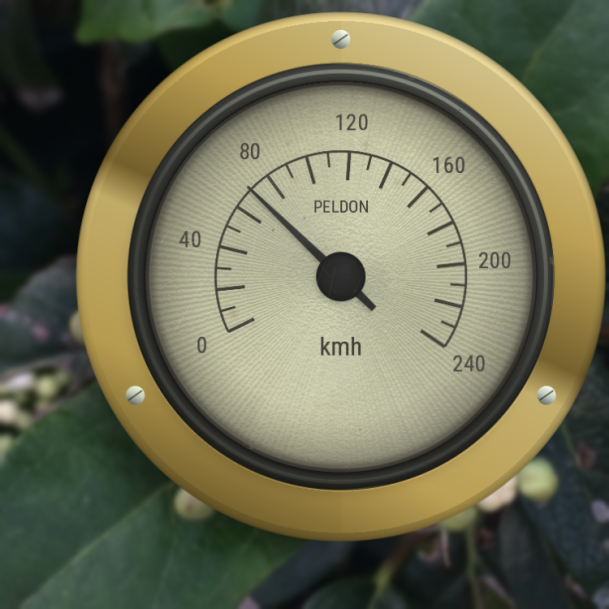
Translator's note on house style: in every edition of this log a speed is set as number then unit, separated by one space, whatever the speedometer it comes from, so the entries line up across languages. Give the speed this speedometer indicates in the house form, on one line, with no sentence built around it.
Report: 70 km/h
